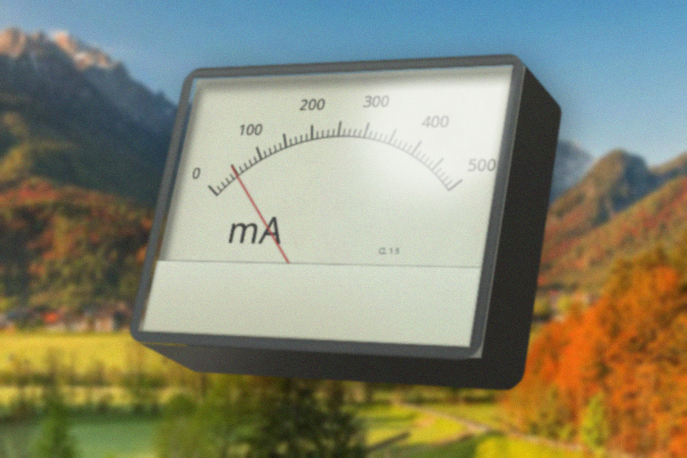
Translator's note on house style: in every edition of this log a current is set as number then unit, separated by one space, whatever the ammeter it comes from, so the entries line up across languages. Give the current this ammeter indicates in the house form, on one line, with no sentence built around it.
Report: 50 mA
